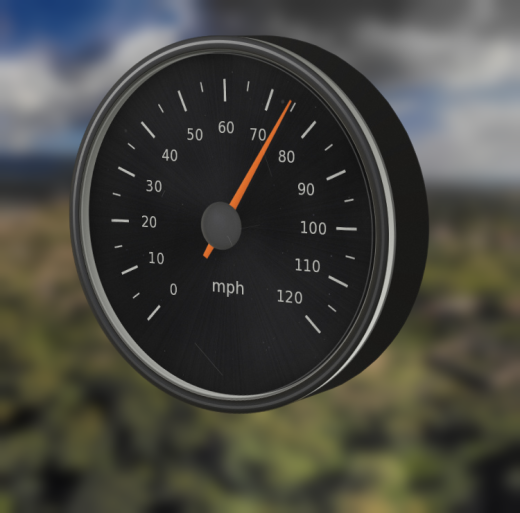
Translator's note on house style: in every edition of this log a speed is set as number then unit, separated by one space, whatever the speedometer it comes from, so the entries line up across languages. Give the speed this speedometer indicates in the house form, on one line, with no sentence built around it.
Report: 75 mph
